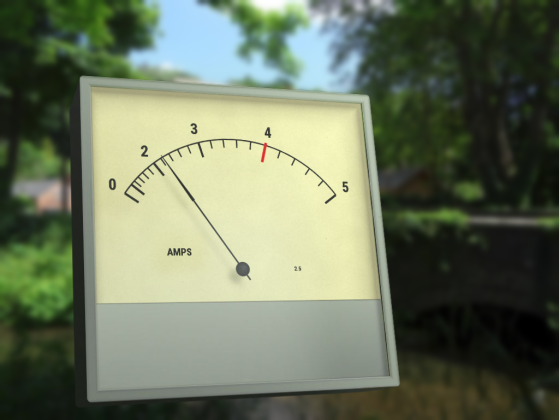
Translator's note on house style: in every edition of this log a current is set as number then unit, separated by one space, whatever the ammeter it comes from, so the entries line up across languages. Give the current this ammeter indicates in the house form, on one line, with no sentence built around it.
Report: 2.2 A
